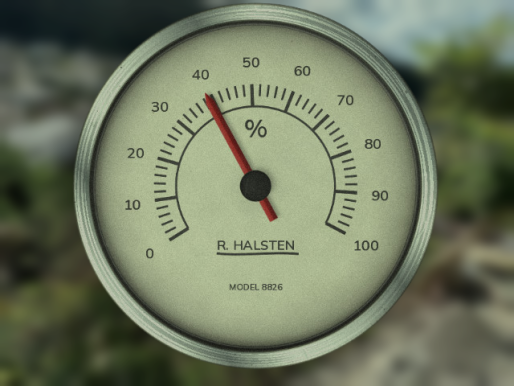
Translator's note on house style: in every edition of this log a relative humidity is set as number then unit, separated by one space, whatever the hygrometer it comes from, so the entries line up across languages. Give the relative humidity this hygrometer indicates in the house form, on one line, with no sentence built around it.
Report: 39 %
